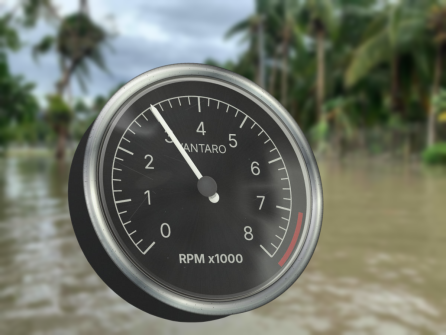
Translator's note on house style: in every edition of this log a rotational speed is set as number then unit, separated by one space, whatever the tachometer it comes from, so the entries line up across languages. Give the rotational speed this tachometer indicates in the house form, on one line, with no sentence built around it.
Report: 3000 rpm
